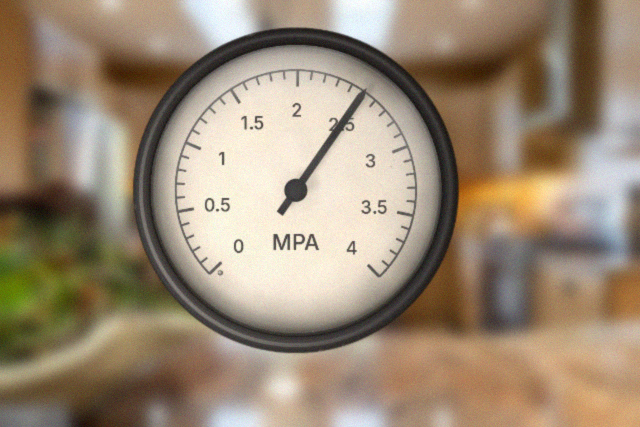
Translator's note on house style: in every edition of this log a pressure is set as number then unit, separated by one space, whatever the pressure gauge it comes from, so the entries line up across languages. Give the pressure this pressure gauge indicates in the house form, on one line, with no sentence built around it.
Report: 2.5 MPa
